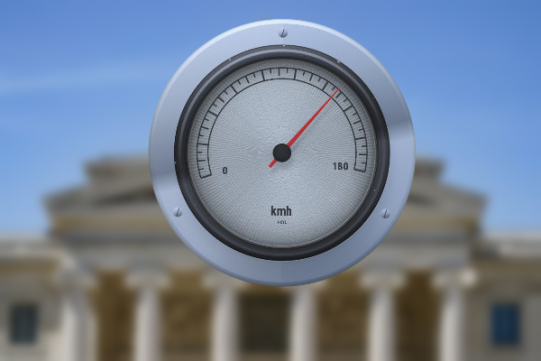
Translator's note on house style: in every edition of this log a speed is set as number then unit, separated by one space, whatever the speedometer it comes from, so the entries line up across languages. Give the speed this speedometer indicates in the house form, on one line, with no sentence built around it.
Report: 127.5 km/h
